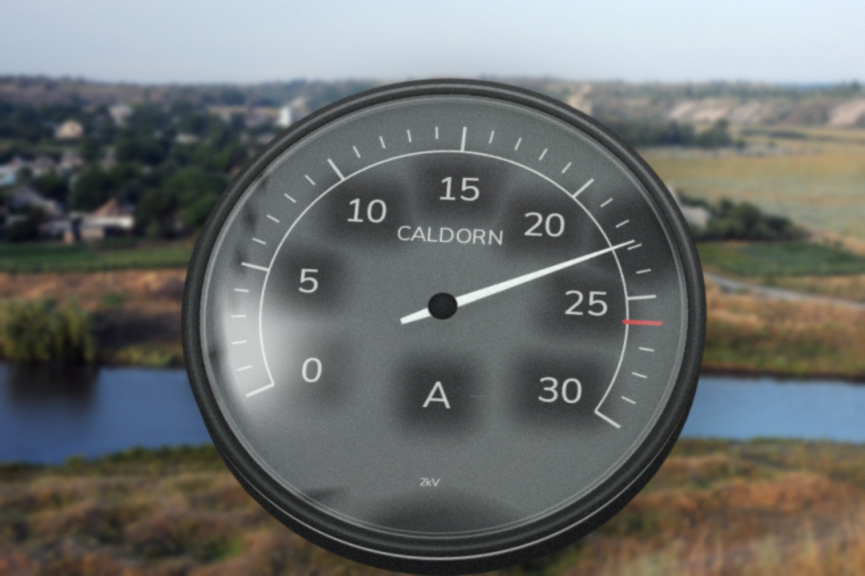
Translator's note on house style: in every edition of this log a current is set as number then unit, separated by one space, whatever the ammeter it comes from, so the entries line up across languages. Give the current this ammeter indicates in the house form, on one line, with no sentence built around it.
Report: 23 A
